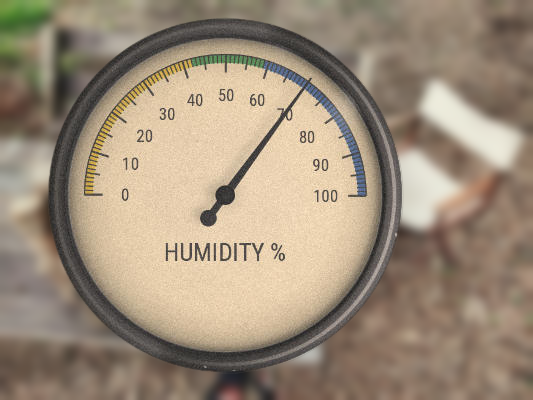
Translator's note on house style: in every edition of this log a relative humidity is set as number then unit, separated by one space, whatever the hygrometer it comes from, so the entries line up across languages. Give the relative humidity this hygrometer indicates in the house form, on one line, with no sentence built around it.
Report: 70 %
